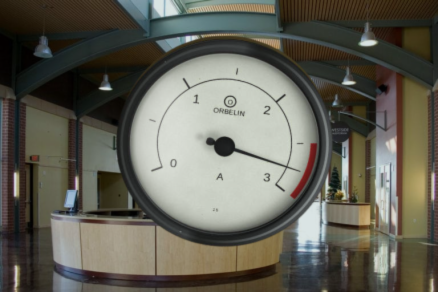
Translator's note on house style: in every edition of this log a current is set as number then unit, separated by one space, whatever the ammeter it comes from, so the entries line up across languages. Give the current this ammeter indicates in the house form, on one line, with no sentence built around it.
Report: 2.75 A
